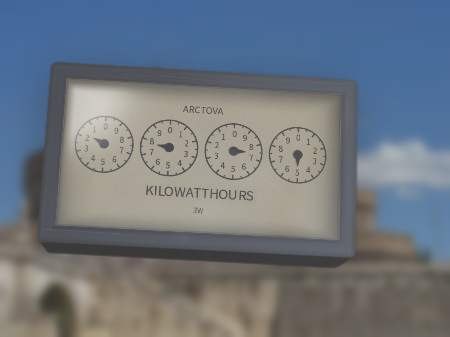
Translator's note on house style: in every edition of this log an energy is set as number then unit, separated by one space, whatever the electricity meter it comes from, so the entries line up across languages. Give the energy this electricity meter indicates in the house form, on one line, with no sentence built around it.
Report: 1775 kWh
